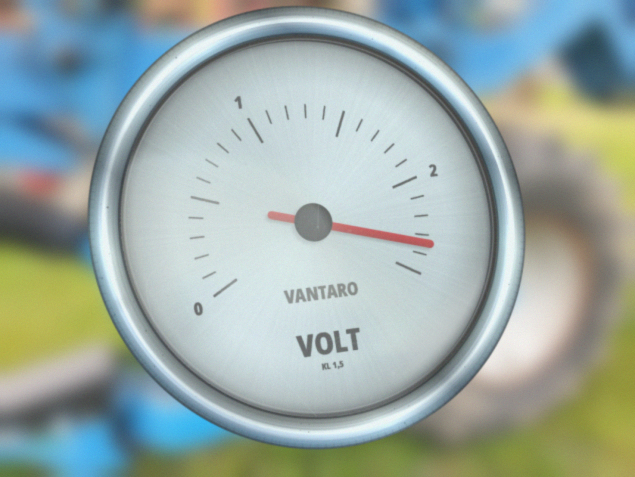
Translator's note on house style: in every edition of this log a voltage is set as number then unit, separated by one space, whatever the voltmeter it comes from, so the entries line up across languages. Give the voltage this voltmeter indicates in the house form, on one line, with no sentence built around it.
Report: 2.35 V
